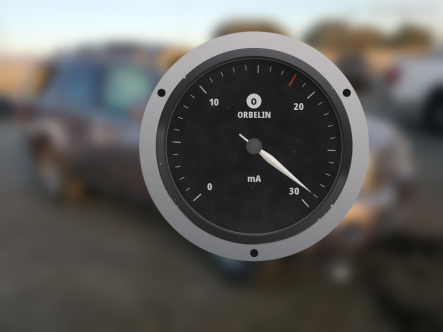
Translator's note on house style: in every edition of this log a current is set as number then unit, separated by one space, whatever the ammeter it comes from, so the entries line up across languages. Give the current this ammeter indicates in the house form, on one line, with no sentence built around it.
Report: 29 mA
